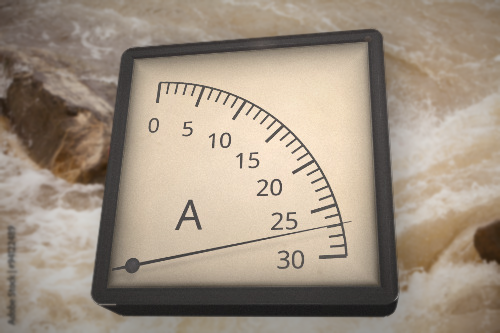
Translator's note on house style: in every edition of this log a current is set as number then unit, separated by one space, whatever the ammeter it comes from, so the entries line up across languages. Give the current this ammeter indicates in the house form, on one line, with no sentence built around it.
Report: 27 A
